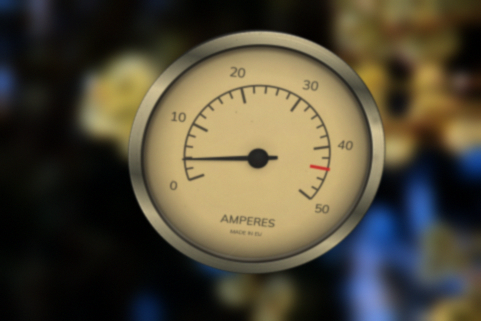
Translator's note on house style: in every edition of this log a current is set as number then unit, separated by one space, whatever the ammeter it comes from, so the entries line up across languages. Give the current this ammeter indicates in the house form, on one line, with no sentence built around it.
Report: 4 A
